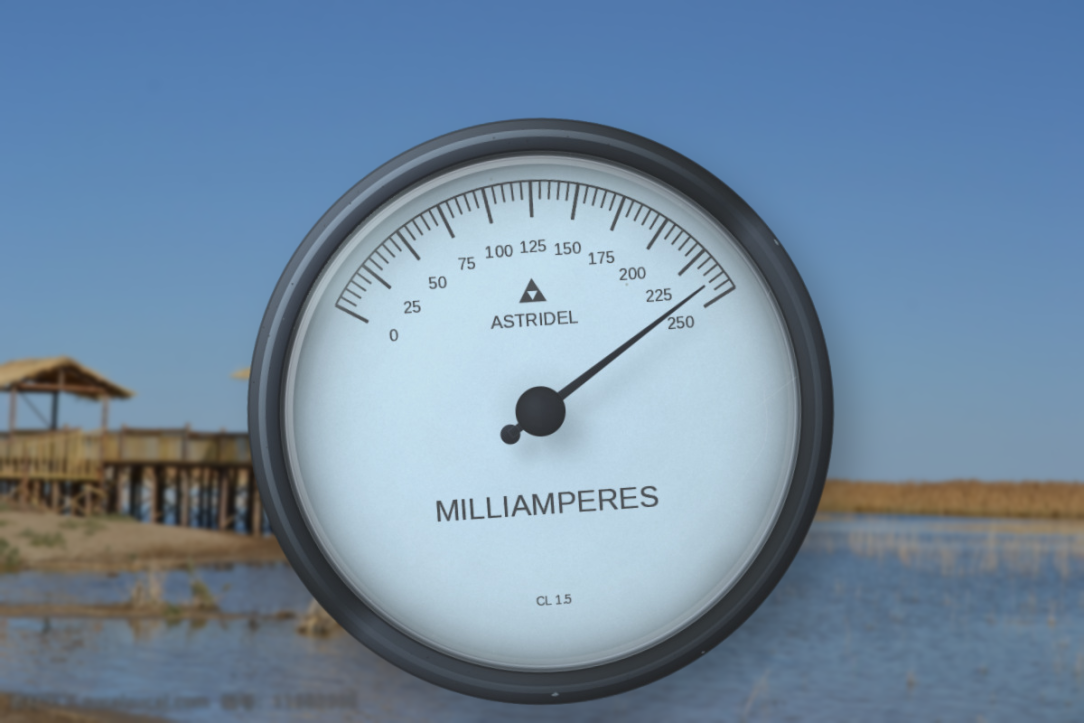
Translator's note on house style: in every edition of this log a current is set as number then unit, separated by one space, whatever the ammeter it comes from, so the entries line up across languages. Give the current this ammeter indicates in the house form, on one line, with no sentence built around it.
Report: 240 mA
